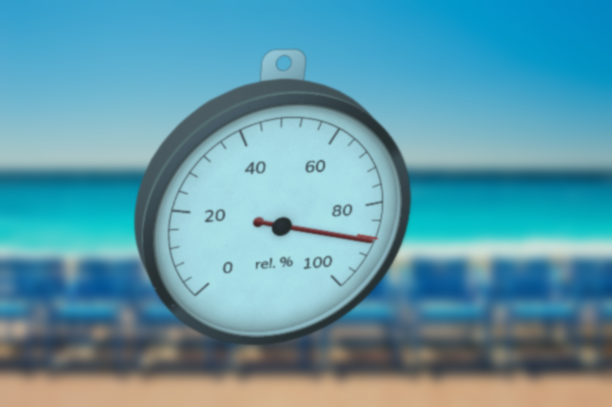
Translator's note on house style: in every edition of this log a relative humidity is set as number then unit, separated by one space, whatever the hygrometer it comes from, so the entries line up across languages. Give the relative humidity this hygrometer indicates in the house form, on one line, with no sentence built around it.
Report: 88 %
